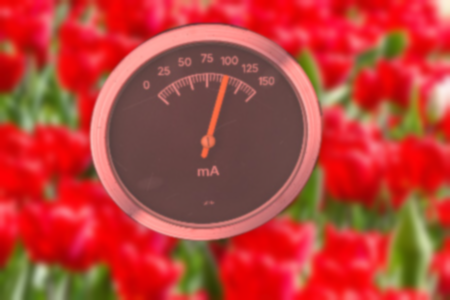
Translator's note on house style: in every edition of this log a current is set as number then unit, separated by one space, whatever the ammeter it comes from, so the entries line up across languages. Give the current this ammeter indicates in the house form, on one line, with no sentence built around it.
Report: 100 mA
